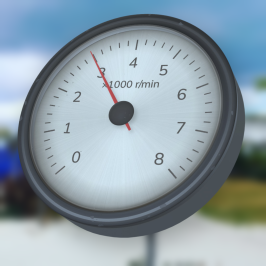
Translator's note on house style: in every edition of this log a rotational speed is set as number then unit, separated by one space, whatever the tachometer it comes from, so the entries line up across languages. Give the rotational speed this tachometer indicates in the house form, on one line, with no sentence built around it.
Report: 3000 rpm
